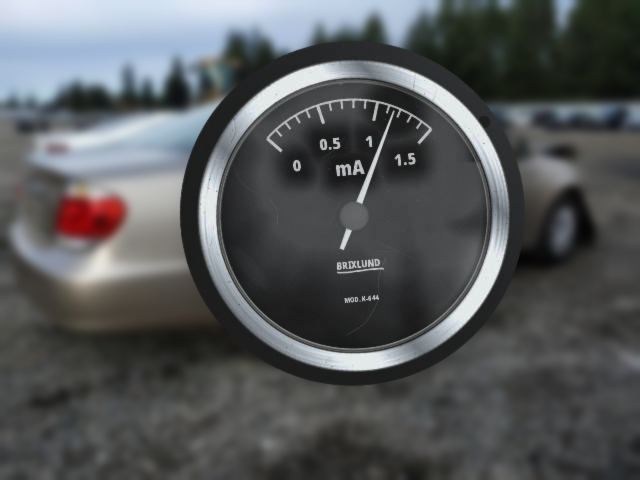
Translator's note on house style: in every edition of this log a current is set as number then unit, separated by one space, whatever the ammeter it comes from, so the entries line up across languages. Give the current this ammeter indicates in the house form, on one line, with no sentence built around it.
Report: 1.15 mA
